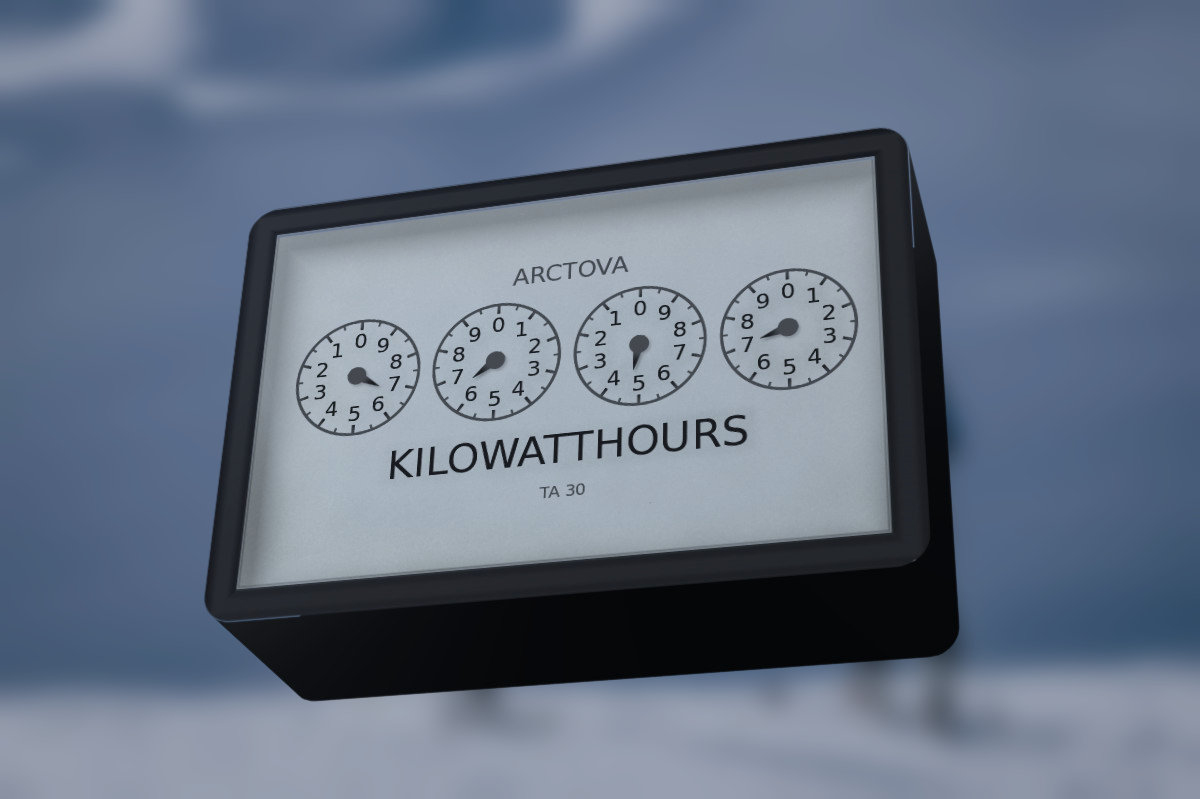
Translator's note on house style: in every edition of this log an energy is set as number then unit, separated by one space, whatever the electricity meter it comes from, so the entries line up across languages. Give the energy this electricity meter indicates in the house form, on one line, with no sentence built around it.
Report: 6647 kWh
